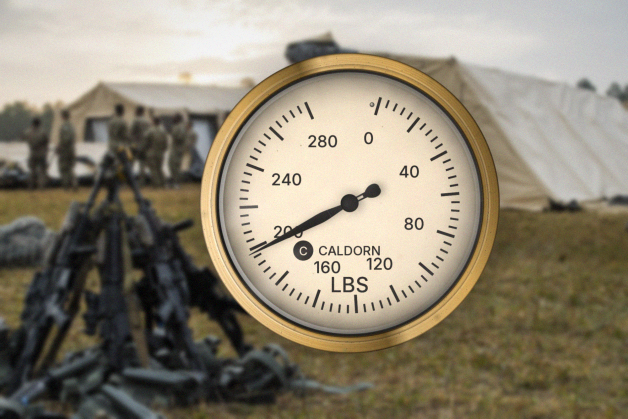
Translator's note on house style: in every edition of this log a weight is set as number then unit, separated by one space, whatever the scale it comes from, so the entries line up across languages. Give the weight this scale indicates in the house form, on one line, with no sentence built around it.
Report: 198 lb
